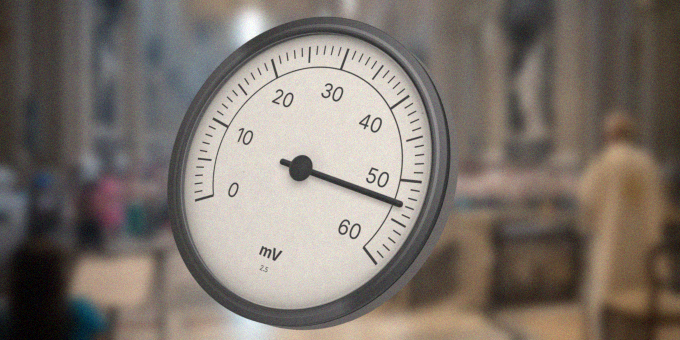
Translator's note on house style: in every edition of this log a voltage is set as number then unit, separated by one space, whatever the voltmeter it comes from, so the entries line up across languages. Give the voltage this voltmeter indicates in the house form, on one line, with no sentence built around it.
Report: 53 mV
